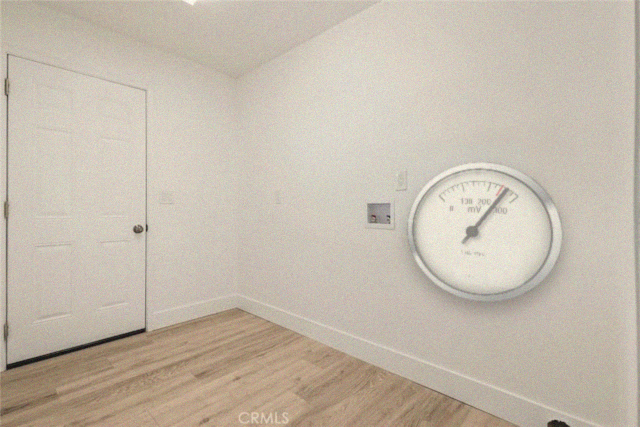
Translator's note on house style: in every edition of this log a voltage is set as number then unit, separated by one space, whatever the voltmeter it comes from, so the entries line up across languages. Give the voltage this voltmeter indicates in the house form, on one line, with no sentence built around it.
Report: 260 mV
